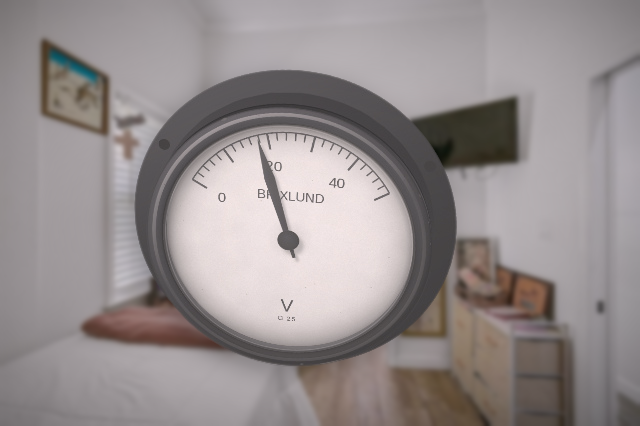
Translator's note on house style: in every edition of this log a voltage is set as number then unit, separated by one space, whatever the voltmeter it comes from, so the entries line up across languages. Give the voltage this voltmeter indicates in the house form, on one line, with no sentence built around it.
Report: 18 V
